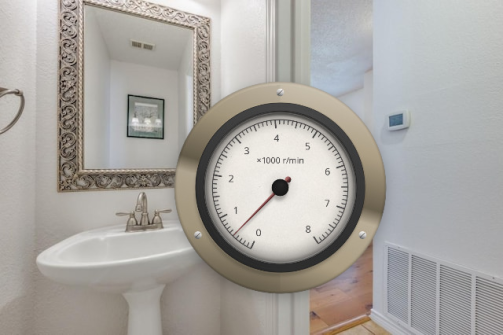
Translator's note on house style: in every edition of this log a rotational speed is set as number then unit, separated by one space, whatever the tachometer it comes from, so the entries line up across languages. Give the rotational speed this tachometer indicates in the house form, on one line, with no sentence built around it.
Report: 500 rpm
